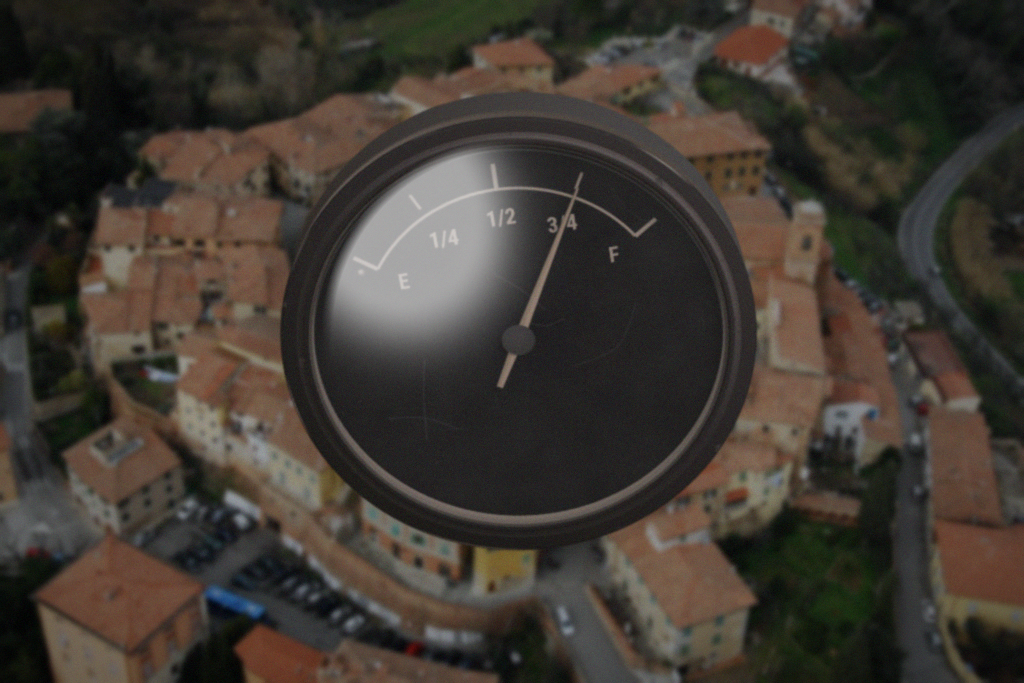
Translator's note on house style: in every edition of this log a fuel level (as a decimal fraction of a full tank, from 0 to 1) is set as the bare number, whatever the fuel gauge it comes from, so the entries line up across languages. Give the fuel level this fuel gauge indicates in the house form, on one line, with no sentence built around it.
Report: 0.75
